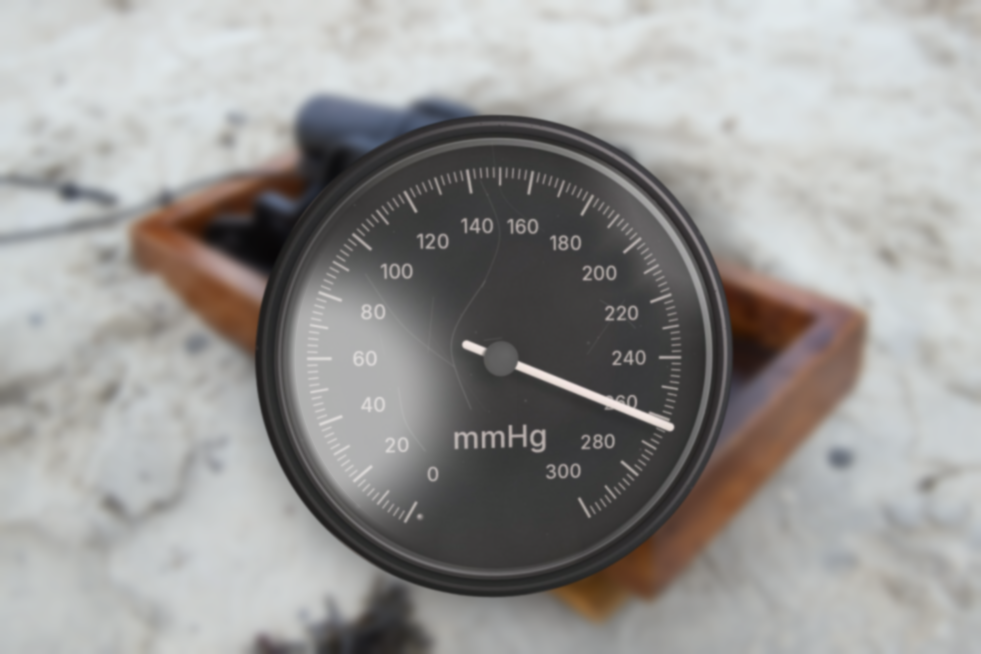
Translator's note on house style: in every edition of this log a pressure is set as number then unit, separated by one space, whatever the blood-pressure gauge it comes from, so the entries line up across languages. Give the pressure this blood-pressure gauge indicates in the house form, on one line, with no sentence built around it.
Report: 262 mmHg
